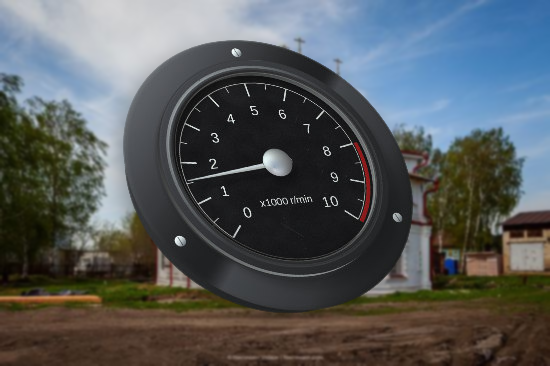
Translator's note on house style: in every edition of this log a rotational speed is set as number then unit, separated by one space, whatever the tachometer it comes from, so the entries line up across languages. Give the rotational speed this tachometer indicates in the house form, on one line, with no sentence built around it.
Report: 1500 rpm
